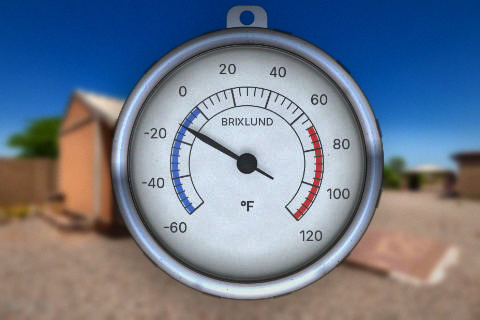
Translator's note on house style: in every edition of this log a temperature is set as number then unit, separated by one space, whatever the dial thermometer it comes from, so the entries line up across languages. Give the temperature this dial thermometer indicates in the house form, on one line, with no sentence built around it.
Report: -12 °F
